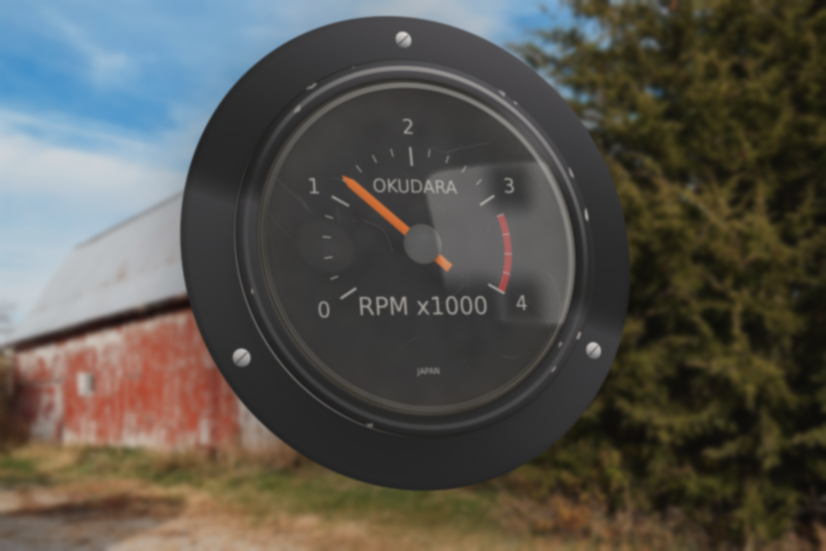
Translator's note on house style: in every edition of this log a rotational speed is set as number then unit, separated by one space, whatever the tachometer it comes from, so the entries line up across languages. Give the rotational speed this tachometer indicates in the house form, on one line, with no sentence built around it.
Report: 1200 rpm
